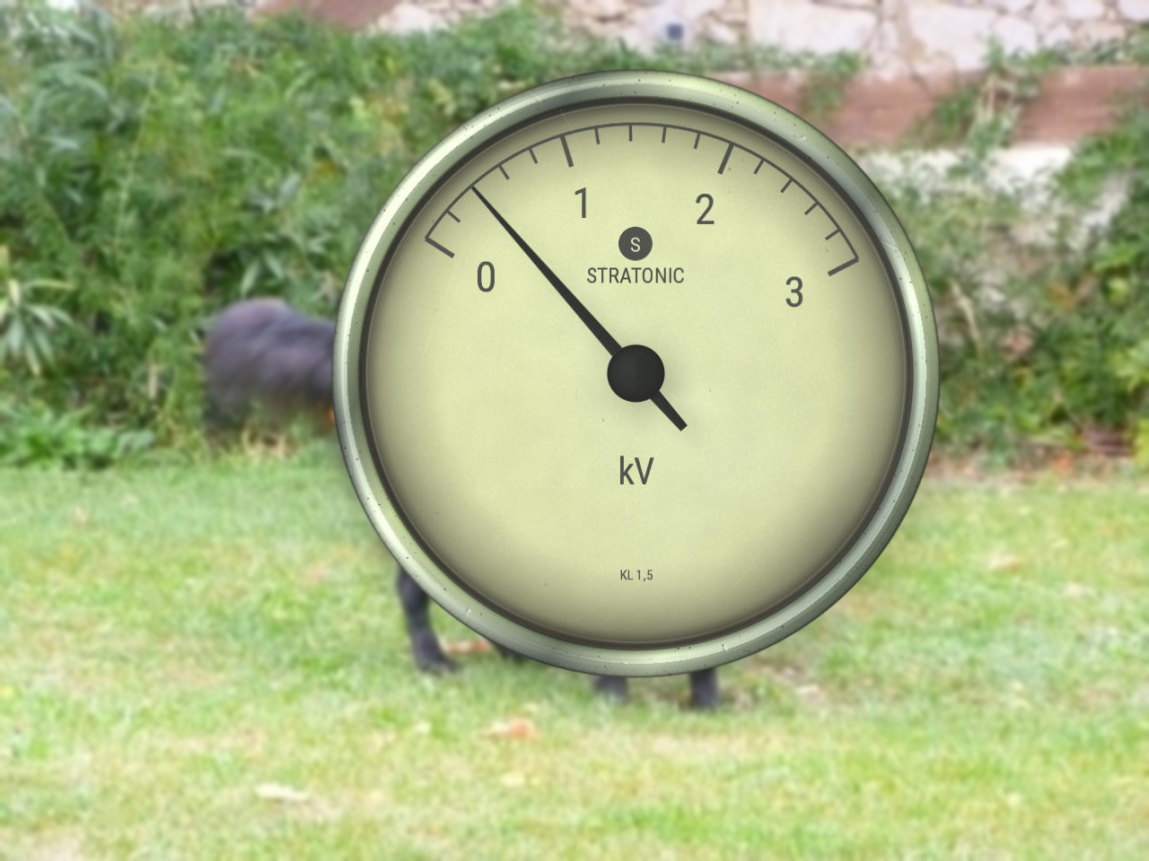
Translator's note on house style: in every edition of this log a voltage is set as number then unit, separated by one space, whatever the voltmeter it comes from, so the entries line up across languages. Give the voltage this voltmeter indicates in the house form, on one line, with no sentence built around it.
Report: 0.4 kV
